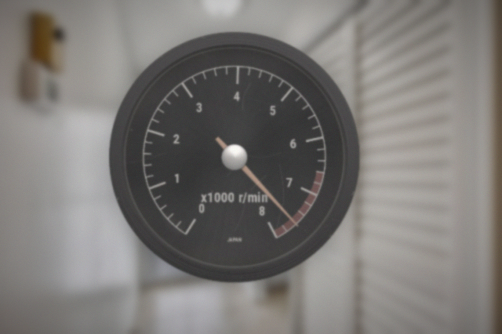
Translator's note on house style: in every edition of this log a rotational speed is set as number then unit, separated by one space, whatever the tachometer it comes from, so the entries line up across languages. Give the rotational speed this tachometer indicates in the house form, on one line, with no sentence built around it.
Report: 7600 rpm
